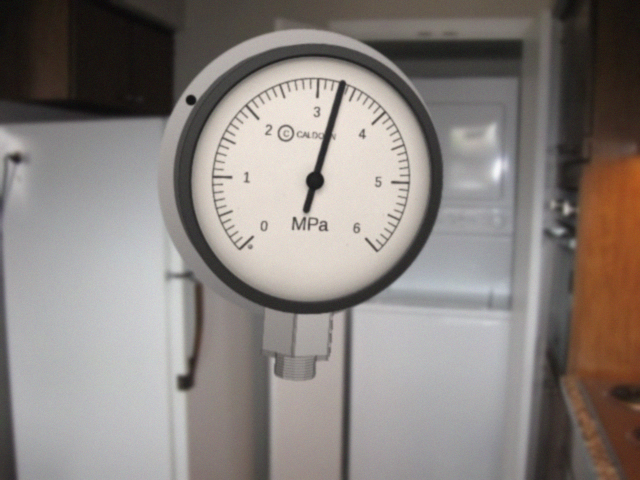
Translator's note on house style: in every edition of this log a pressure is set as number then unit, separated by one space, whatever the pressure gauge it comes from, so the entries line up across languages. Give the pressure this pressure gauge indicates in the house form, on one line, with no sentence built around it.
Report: 3.3 MPa
